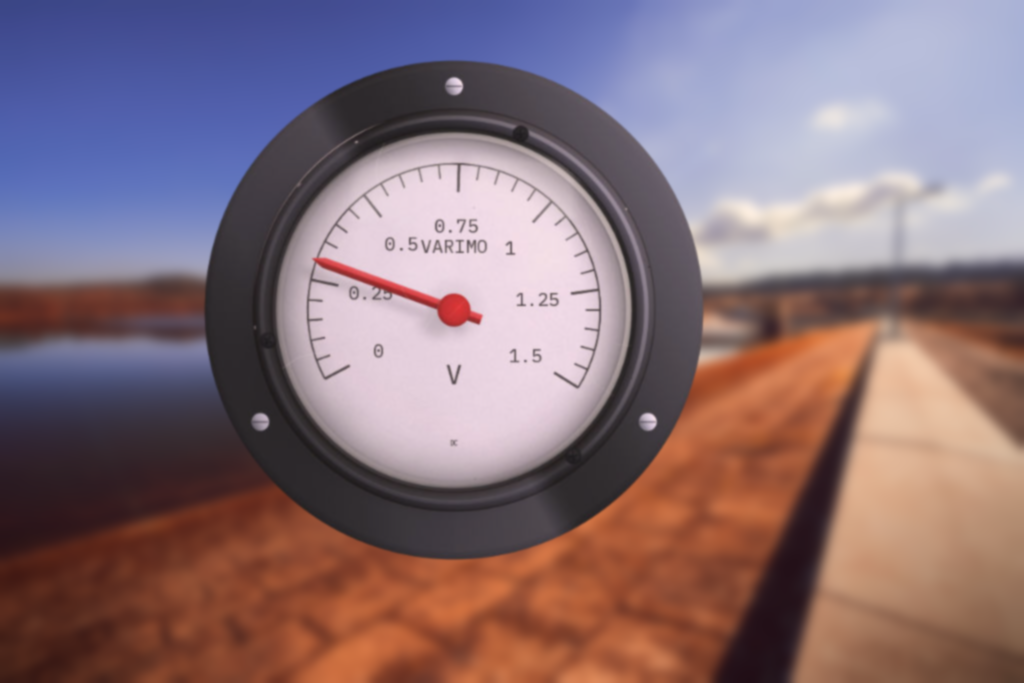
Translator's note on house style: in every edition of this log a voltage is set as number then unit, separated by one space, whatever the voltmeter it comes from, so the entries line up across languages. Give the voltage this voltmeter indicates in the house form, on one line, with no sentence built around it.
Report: 0.3 V
